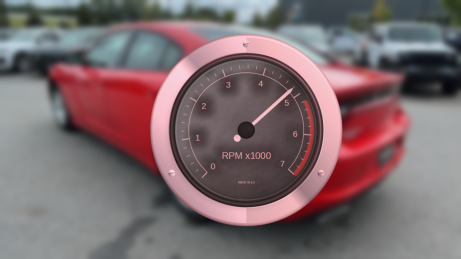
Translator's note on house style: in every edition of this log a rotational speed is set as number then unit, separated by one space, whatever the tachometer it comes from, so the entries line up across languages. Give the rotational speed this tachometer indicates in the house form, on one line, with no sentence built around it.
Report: 4800 rpm
